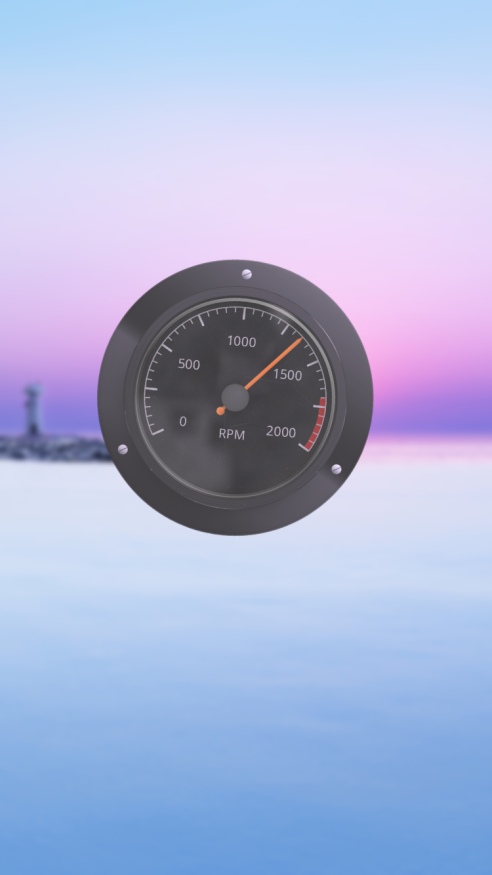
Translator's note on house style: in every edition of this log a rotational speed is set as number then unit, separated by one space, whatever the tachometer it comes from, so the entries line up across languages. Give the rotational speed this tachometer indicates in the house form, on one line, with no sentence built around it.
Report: 1350 rpm
